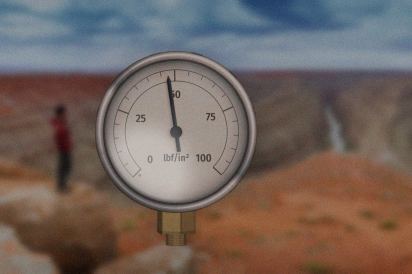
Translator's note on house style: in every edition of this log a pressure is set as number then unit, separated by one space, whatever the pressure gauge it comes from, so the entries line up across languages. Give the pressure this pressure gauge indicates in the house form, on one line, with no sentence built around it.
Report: 47.5 psi
